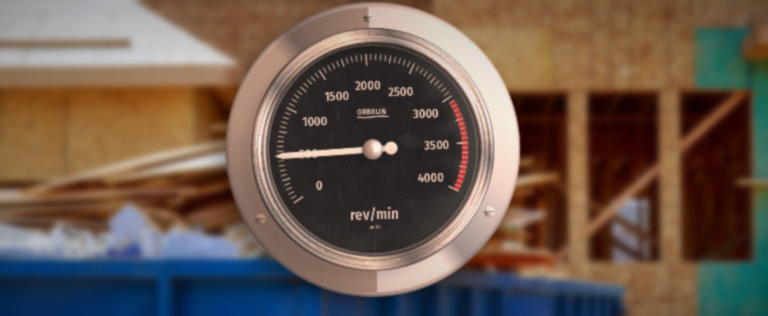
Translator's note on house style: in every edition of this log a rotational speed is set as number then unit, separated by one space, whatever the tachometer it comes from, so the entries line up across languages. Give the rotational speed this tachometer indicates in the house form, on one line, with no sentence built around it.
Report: 500 rpm
